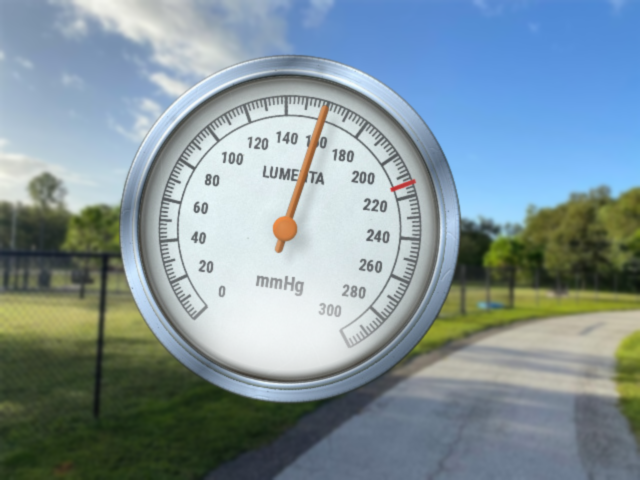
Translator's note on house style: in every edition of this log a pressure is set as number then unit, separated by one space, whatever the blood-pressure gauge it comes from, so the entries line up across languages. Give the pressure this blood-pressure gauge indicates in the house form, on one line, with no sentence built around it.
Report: 160 mmHg
